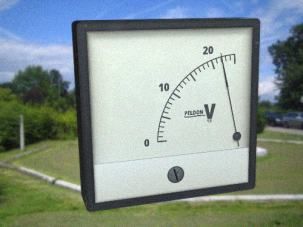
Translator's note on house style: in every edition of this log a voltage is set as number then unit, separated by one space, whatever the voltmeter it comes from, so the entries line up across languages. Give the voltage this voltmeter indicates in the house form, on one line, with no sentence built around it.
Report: 22 V
